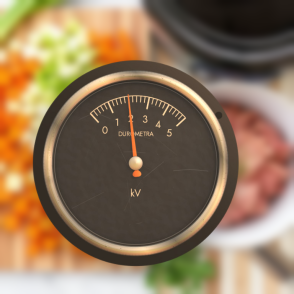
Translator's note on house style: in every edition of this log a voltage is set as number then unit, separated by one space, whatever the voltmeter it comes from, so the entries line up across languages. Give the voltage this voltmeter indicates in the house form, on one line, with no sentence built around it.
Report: 2 kV
